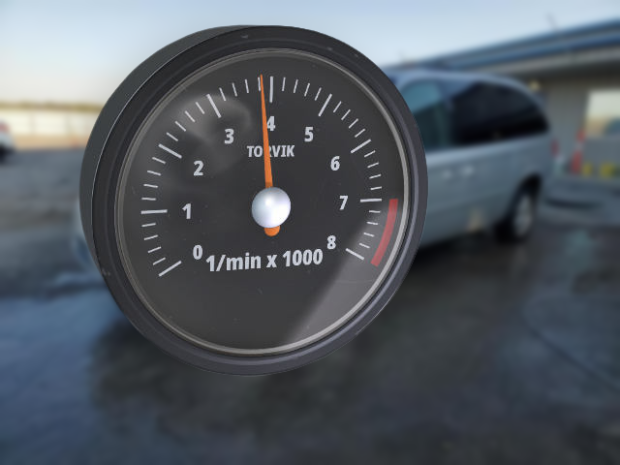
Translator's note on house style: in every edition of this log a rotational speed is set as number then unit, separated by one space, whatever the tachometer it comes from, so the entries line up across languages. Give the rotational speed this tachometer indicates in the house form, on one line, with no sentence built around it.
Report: 3800 rpm
